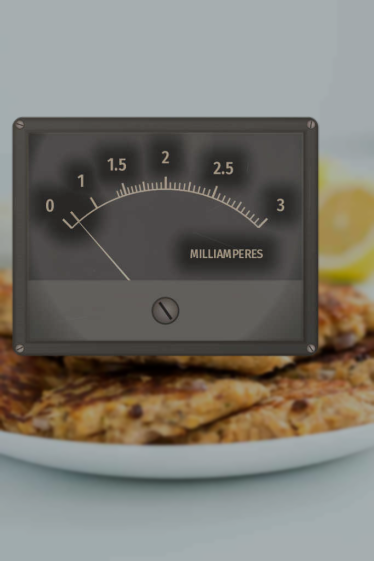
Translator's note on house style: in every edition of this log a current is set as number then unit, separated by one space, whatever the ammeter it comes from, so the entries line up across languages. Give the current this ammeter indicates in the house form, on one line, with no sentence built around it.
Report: 0.5 mA
